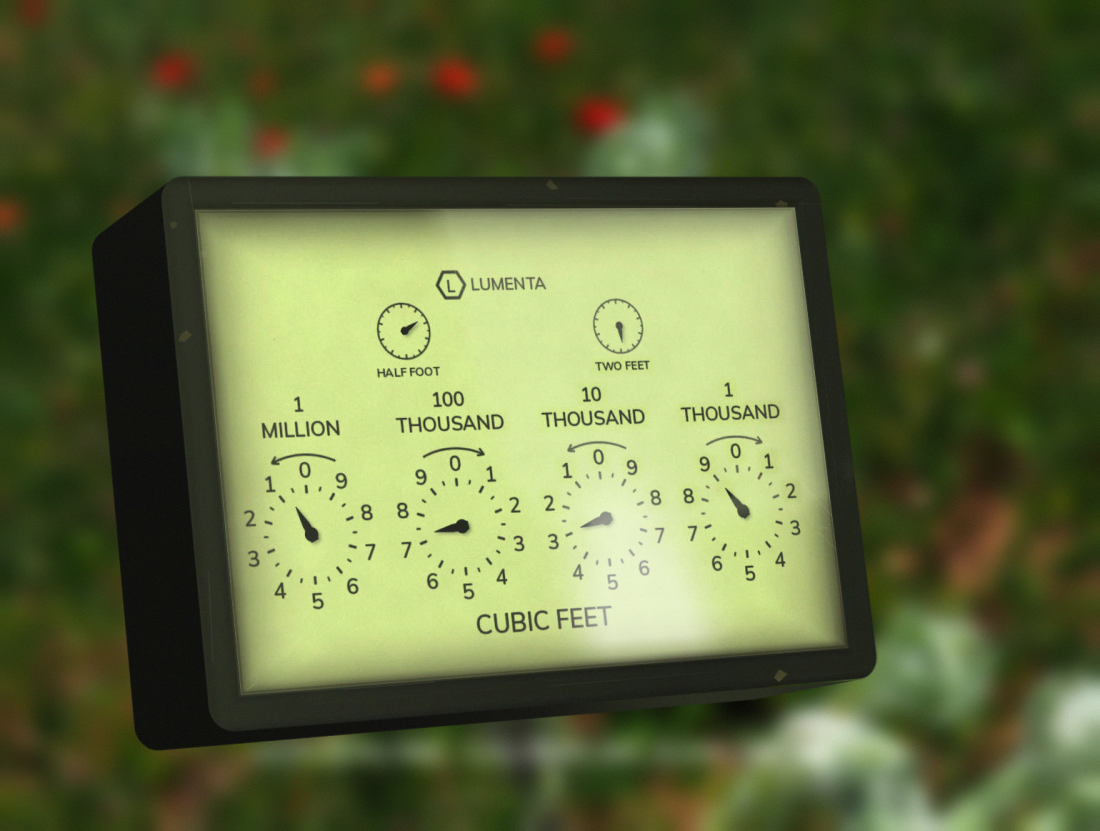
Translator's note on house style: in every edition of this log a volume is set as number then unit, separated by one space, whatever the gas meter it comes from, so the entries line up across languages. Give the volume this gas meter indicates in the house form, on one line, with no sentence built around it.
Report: 72900 ft³
